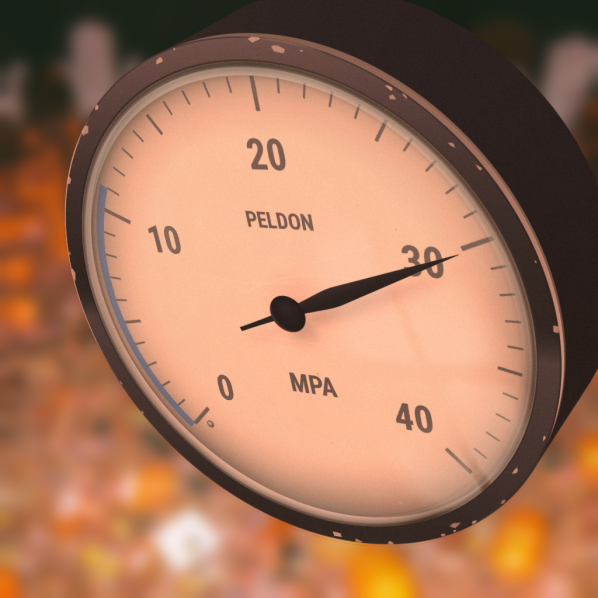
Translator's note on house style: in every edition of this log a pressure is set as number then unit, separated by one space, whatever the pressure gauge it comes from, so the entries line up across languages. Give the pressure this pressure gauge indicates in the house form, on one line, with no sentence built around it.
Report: 30 MPa
